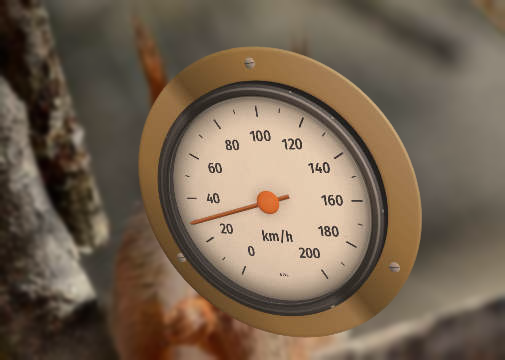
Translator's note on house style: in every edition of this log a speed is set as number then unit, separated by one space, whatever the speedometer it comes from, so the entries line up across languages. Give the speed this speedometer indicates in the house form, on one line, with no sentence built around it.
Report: 30 km/h
